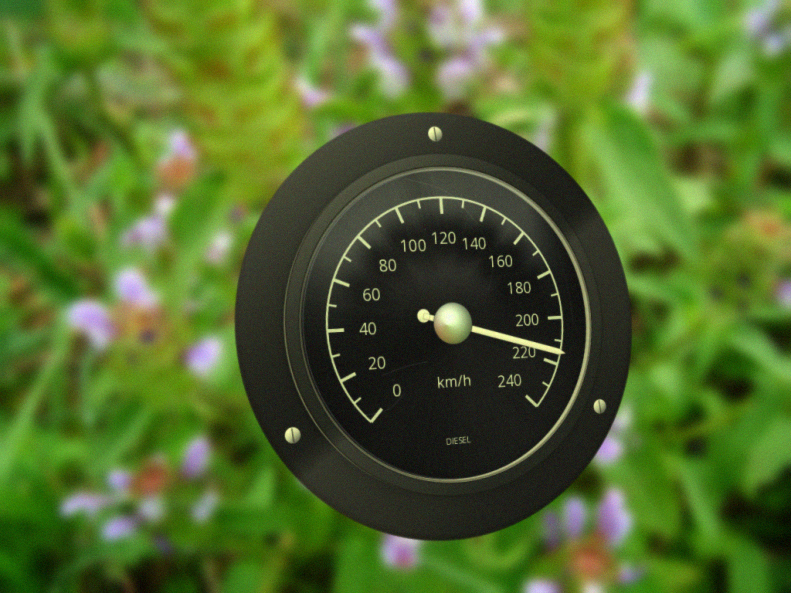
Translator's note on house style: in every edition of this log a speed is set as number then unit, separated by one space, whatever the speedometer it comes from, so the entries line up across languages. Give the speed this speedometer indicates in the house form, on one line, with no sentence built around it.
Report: 215 km/h
